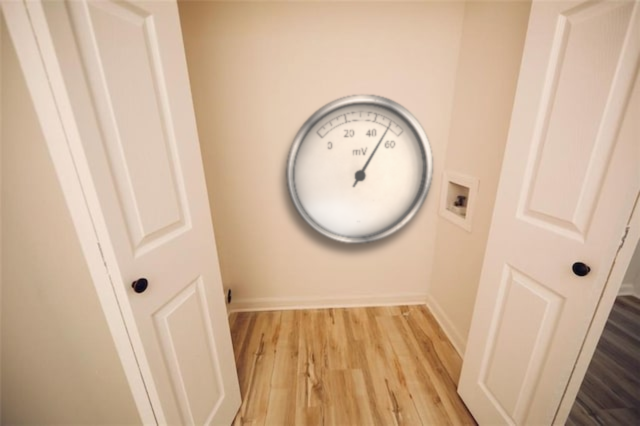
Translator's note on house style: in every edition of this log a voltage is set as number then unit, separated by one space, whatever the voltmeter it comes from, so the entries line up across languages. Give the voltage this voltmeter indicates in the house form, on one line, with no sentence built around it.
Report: 50 mV
